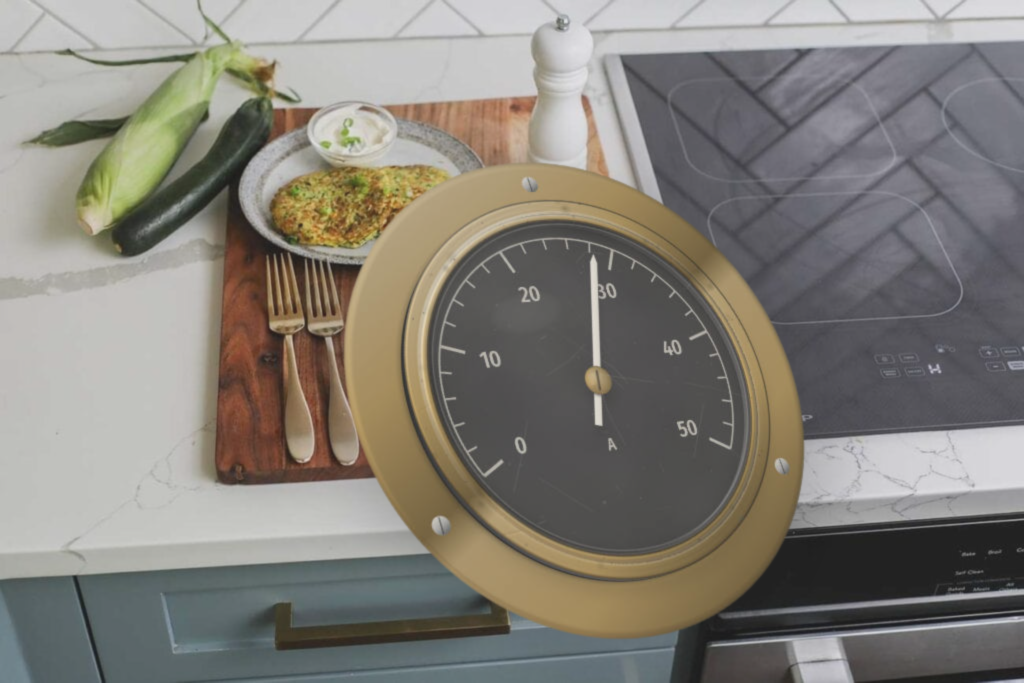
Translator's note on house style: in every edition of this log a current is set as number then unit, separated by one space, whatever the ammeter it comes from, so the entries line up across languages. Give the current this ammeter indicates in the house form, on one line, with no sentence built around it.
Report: 28 A
